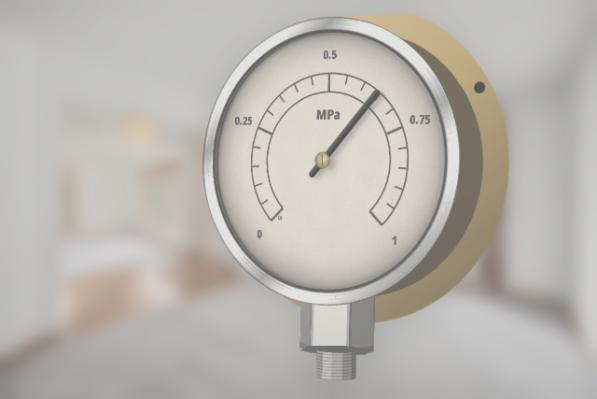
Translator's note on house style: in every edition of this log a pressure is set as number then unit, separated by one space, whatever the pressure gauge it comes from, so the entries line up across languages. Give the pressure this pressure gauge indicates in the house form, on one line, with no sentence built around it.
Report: 0.65 MPa
